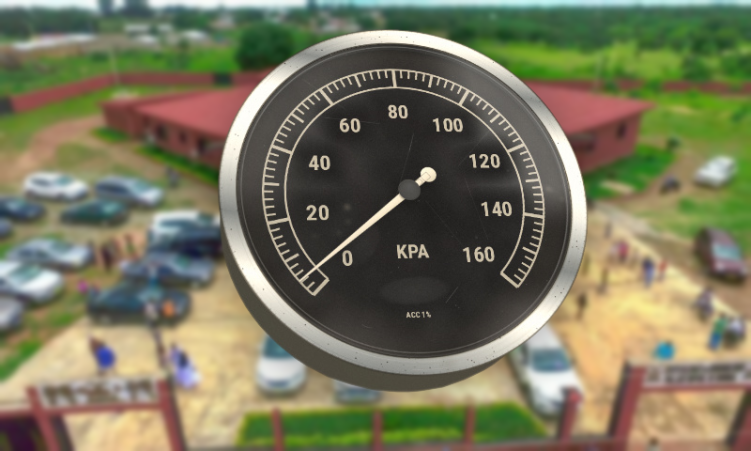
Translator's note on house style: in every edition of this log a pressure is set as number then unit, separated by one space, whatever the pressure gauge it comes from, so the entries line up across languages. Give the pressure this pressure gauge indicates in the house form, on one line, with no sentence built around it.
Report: 4 kPa
